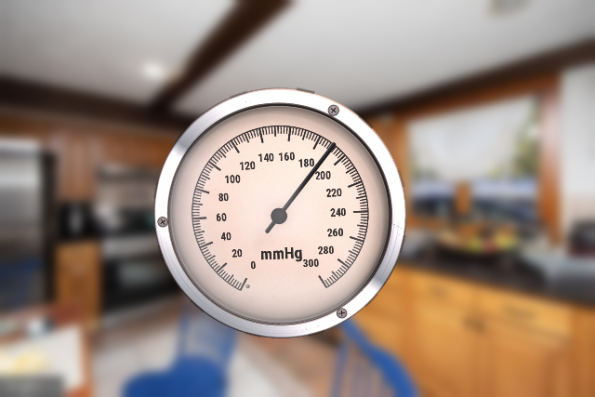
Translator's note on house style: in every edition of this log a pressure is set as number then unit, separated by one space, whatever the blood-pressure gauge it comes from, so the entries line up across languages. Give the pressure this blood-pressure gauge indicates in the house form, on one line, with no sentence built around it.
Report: 190 mmHg
